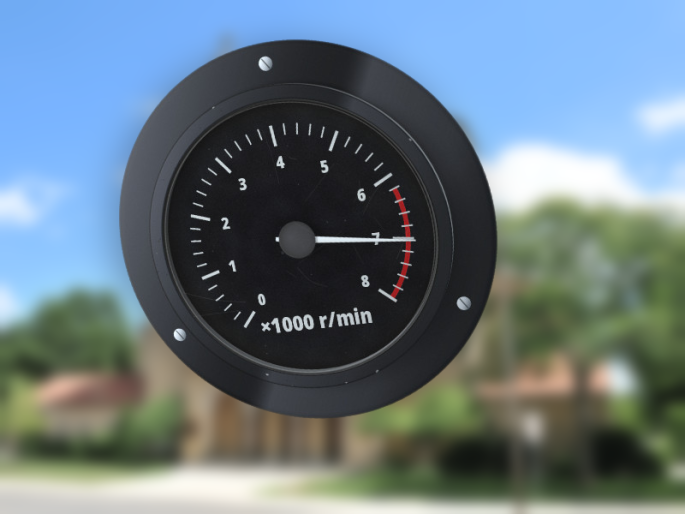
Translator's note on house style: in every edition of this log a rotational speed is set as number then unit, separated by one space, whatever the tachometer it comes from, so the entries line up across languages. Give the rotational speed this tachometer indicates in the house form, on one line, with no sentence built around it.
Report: 7000 rpm
